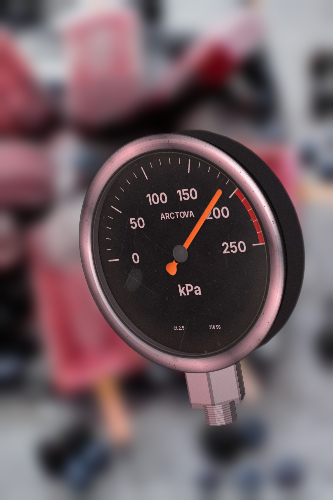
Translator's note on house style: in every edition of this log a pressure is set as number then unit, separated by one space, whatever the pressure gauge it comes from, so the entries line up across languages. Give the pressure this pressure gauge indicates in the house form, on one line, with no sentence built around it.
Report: 190 kPa
